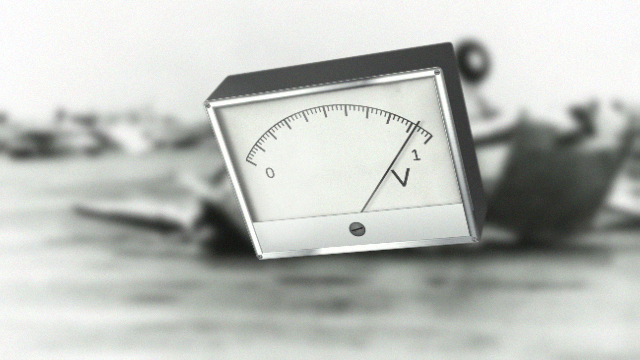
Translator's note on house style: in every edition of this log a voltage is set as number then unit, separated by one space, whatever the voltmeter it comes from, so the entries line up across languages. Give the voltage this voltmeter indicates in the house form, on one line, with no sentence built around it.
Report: 0.92 V
